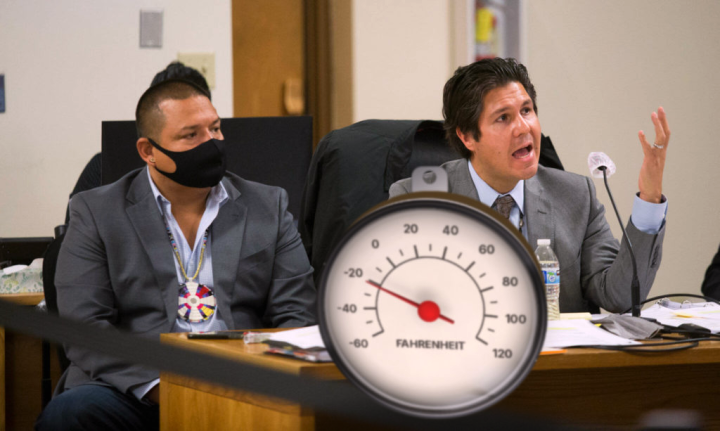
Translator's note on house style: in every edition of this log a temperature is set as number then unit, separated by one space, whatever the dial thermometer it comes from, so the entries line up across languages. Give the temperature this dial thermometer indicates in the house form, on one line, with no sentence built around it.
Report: -20 °F
